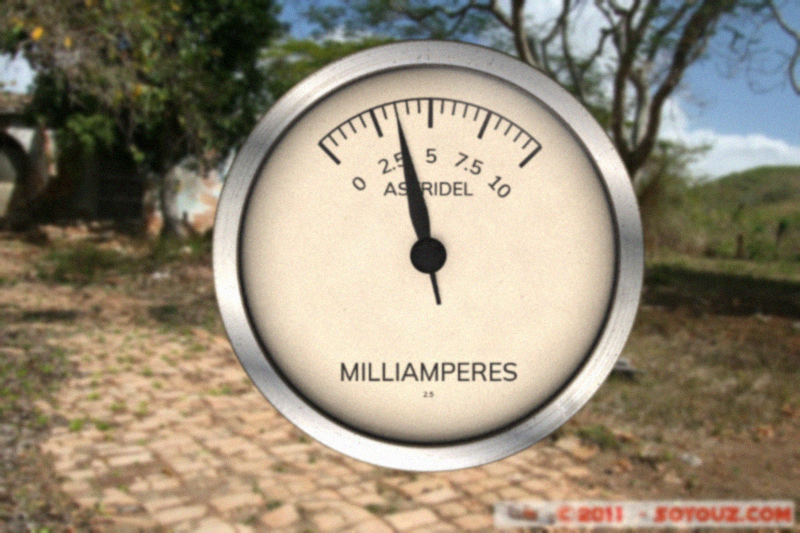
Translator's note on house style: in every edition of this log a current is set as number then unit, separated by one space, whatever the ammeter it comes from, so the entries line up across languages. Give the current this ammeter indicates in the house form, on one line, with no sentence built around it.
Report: 3.5 mA
